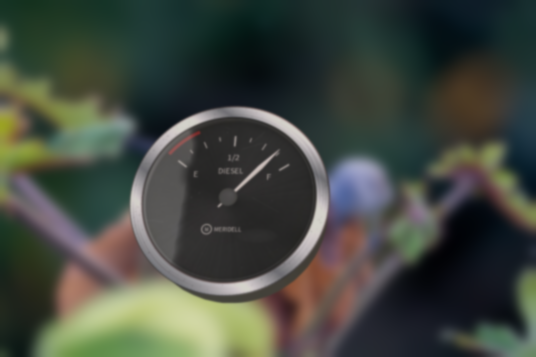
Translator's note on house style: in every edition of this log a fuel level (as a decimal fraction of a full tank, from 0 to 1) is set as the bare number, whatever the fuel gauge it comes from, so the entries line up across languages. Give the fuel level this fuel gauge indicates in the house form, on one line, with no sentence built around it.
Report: 0.875
